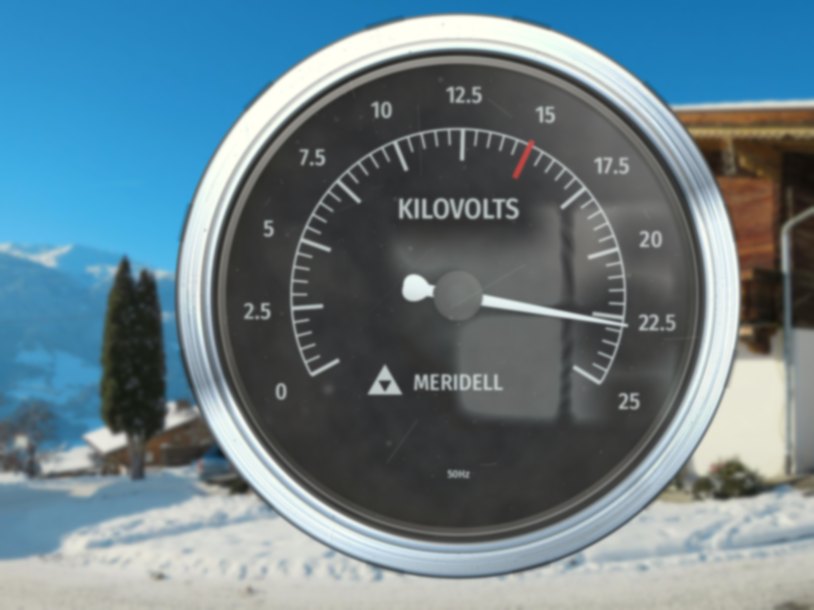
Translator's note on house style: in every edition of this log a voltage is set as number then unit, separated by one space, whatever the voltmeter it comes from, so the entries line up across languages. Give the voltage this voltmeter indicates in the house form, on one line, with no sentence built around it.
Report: 22.75 kV
